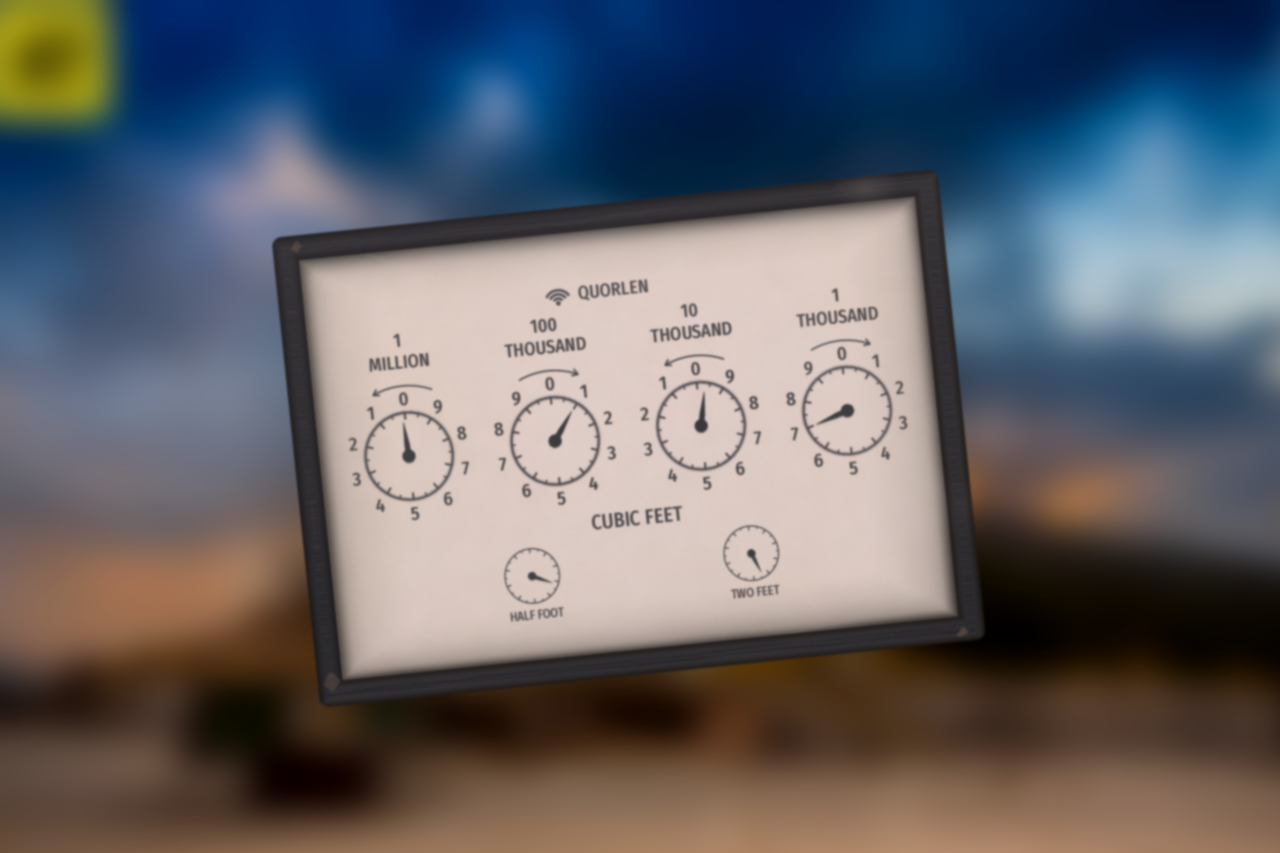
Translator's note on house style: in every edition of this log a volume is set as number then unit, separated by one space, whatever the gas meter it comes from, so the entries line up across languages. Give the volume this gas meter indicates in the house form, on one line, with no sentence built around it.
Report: 9700 ft³
